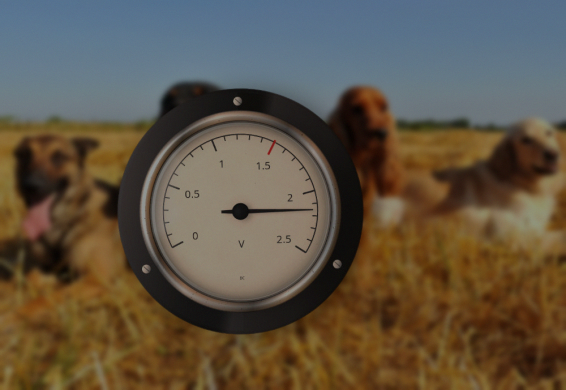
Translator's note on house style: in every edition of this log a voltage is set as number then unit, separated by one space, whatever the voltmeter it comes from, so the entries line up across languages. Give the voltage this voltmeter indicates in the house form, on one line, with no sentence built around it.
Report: 2.15 V
